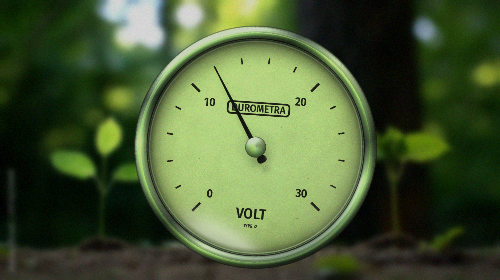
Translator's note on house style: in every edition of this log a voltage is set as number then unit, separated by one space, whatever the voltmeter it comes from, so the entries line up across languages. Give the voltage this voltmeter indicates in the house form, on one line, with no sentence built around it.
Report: 12 V
